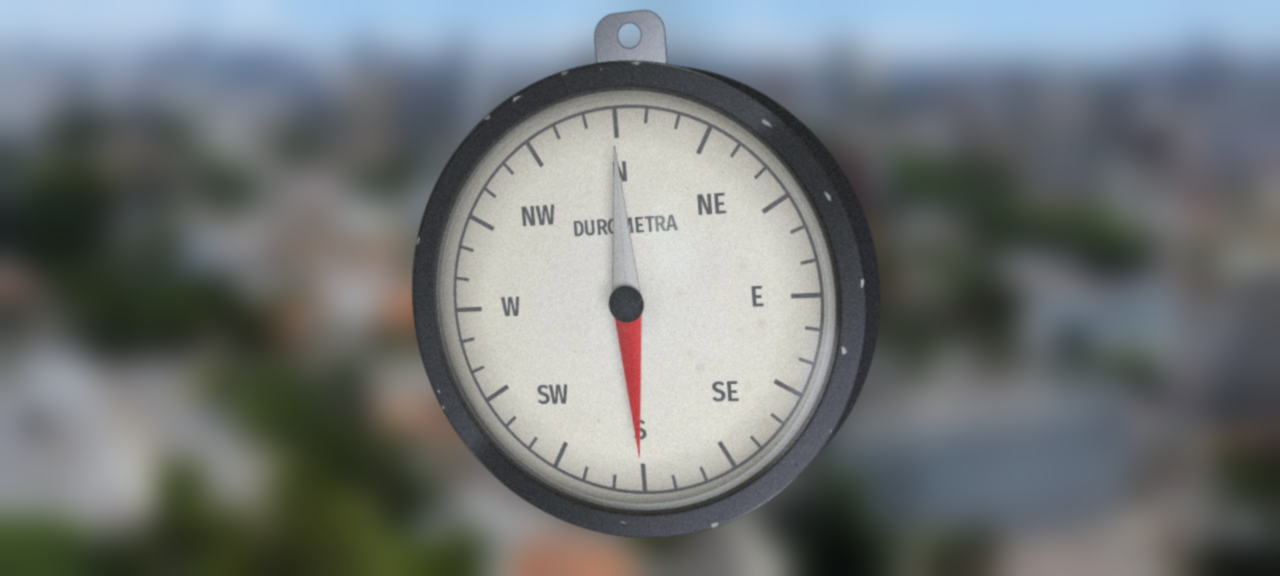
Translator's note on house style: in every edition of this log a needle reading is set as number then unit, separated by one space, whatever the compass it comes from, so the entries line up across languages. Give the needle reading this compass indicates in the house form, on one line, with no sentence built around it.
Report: 180 °
